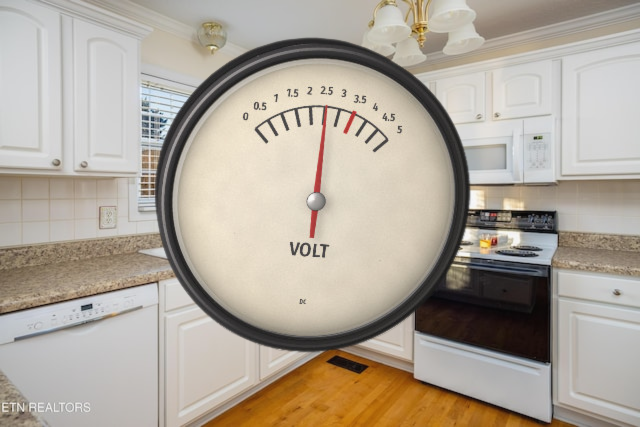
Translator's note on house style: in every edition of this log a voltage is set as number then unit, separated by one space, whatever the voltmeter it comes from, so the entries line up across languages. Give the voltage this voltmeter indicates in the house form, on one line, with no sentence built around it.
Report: 2.5 V
